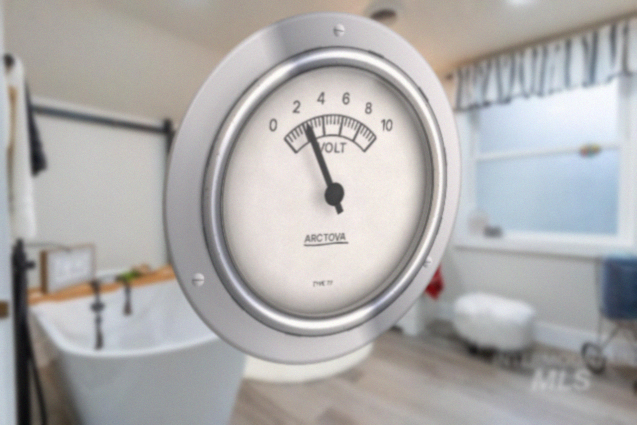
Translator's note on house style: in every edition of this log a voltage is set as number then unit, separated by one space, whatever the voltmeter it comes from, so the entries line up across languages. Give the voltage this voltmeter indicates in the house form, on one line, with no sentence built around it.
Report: 2 V
